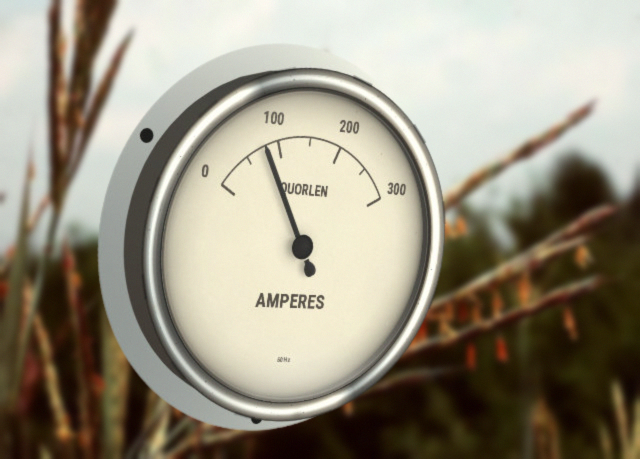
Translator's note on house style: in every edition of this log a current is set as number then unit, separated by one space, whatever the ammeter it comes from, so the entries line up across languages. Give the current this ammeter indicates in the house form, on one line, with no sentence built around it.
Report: 75 A
